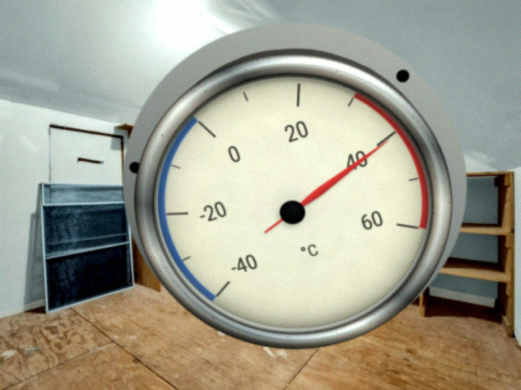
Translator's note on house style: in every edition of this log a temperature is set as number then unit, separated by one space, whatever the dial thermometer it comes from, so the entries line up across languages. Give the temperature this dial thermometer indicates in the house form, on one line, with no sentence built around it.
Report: 40 °C
